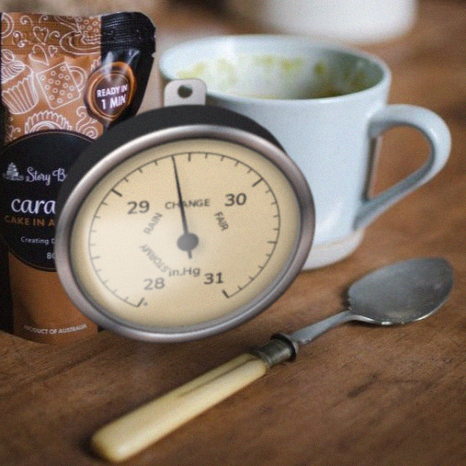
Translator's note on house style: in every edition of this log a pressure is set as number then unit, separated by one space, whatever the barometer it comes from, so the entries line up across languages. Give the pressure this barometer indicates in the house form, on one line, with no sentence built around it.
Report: 29.4 inHg
